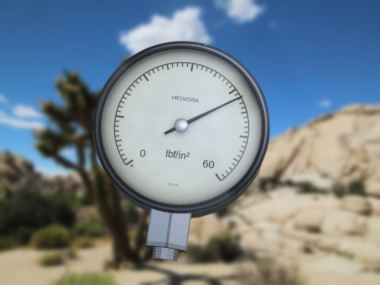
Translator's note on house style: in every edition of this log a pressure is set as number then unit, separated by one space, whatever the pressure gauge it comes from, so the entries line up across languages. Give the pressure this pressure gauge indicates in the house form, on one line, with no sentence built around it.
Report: 42 psi
